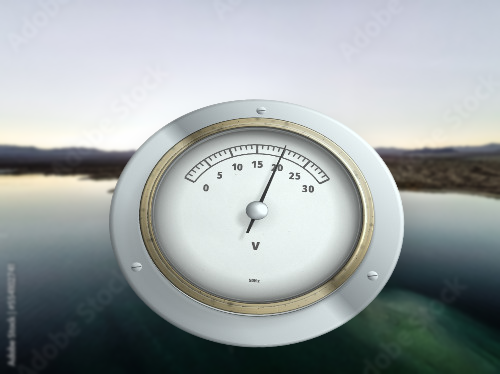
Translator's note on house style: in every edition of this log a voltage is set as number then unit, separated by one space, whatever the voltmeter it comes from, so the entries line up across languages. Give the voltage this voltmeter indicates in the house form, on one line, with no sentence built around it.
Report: 20 V
